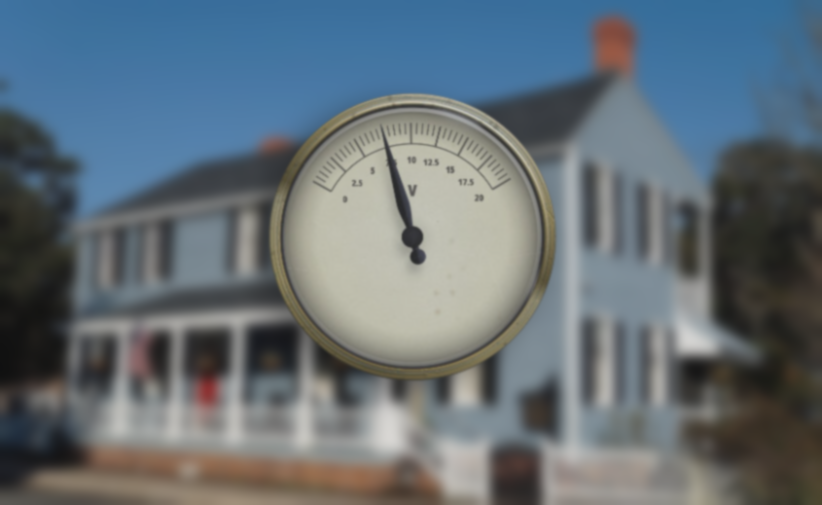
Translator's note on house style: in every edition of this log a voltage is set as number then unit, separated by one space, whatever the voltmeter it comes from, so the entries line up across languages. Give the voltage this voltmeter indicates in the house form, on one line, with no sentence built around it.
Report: 7.5 V
